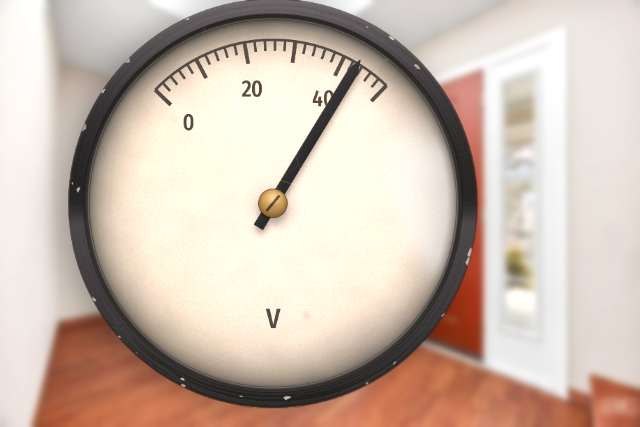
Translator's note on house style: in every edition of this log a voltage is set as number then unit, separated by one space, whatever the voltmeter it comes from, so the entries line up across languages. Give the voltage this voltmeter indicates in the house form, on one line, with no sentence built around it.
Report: 43 V
